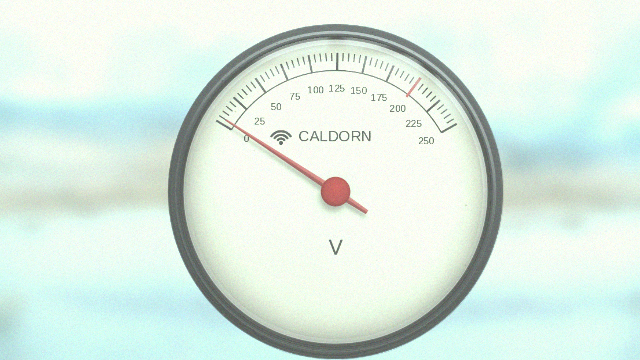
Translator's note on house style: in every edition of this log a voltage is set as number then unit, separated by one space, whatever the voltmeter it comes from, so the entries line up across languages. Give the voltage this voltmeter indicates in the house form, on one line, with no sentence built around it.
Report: 5 V
